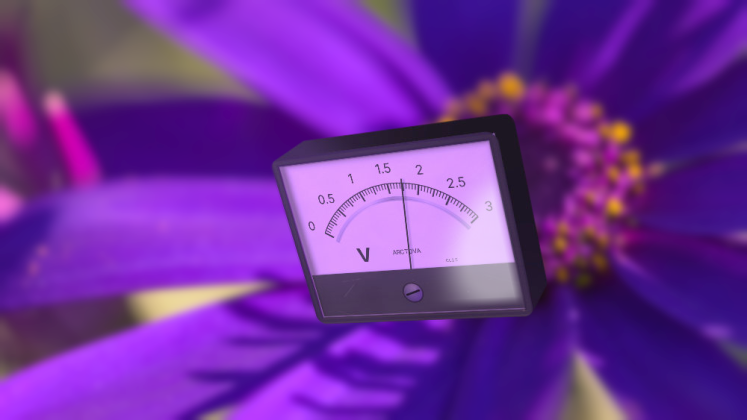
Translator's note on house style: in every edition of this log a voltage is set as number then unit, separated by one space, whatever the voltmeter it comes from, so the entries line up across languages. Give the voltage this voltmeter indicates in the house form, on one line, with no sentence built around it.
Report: 1.75 V
